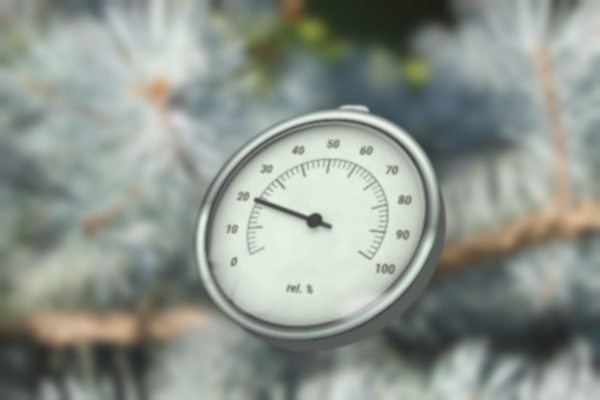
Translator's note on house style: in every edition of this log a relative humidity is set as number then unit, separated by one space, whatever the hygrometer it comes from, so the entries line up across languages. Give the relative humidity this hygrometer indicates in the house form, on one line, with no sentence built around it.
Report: 20 %
